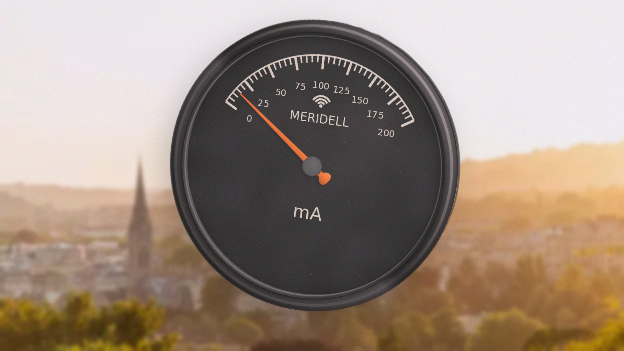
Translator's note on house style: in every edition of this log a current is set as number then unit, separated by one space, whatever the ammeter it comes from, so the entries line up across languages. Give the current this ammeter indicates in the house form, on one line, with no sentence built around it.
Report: 15 mA
